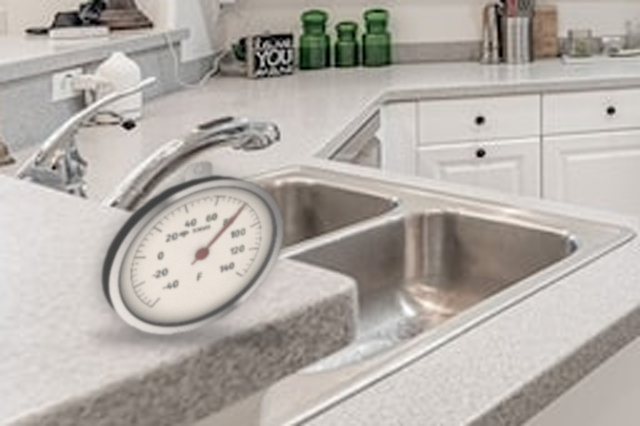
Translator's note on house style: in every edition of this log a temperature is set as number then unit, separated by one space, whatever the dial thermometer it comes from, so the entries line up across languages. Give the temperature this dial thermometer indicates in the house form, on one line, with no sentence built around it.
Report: 80 °F
